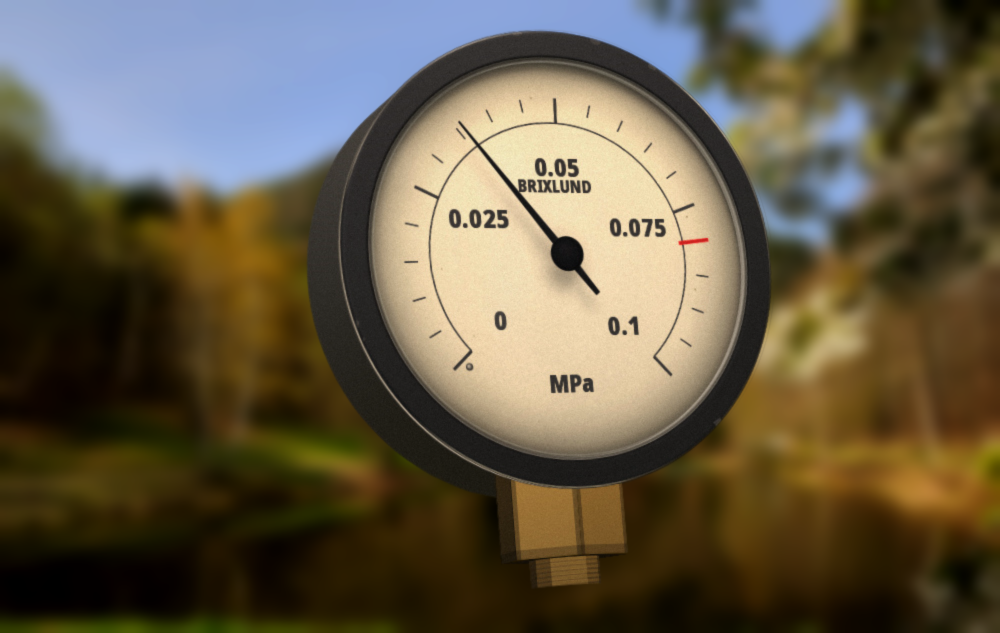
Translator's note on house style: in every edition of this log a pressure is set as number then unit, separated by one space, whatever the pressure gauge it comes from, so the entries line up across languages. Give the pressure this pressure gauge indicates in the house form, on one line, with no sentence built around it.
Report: 0.035 MPa
